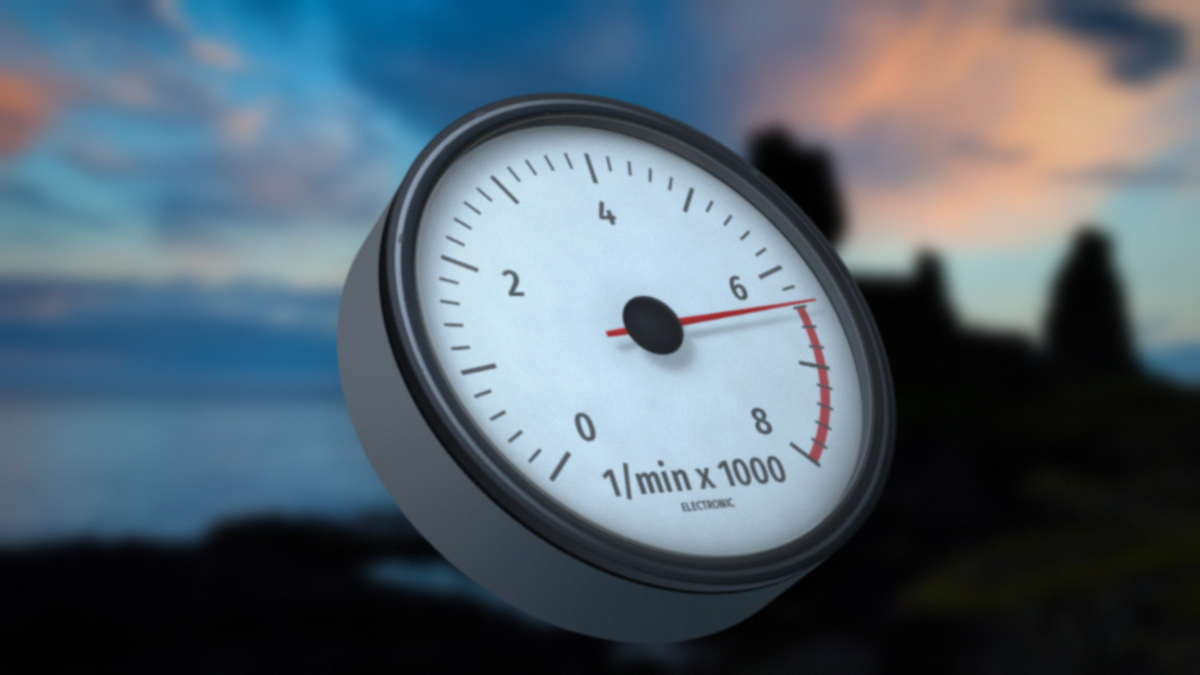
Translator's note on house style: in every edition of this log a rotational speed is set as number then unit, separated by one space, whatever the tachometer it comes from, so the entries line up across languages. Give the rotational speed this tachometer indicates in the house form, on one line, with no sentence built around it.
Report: 6400 rpm
